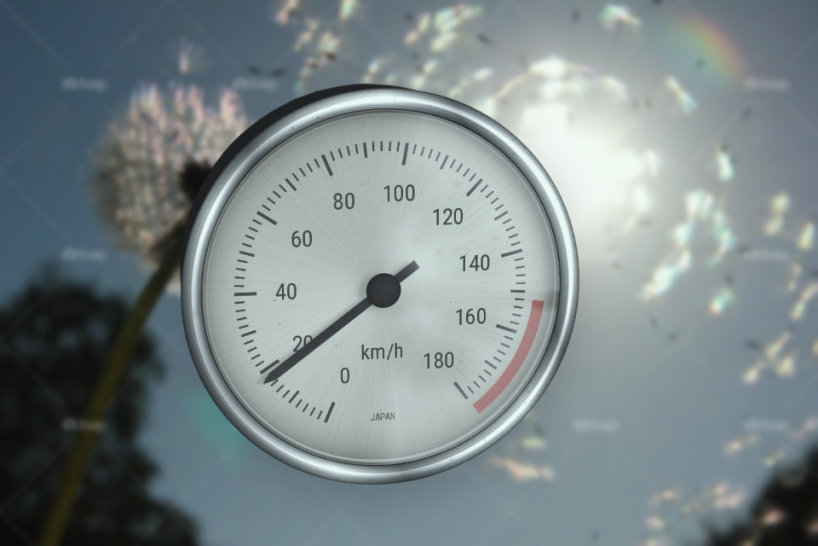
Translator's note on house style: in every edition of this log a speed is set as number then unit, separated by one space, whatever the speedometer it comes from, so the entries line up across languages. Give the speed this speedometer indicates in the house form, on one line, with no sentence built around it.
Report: 18 km/h
